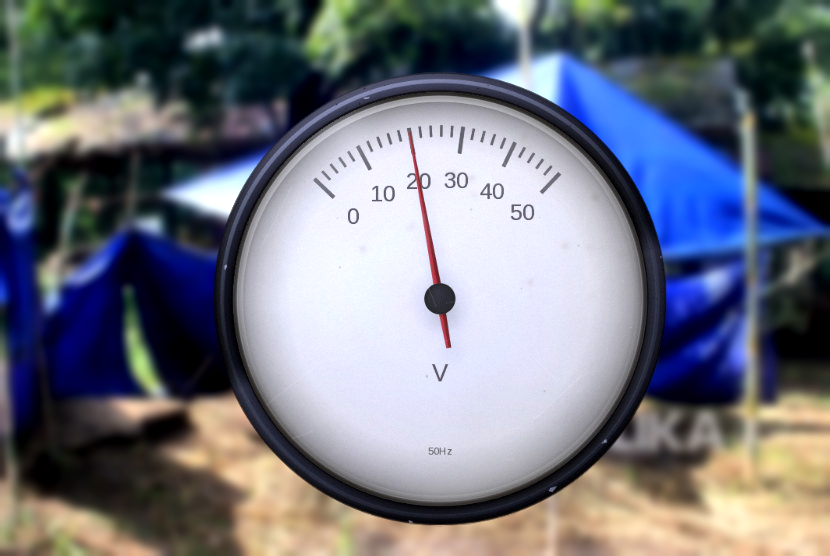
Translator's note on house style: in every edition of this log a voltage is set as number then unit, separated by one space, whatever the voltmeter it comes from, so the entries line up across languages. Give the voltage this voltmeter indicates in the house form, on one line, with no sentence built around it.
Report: 20 V
